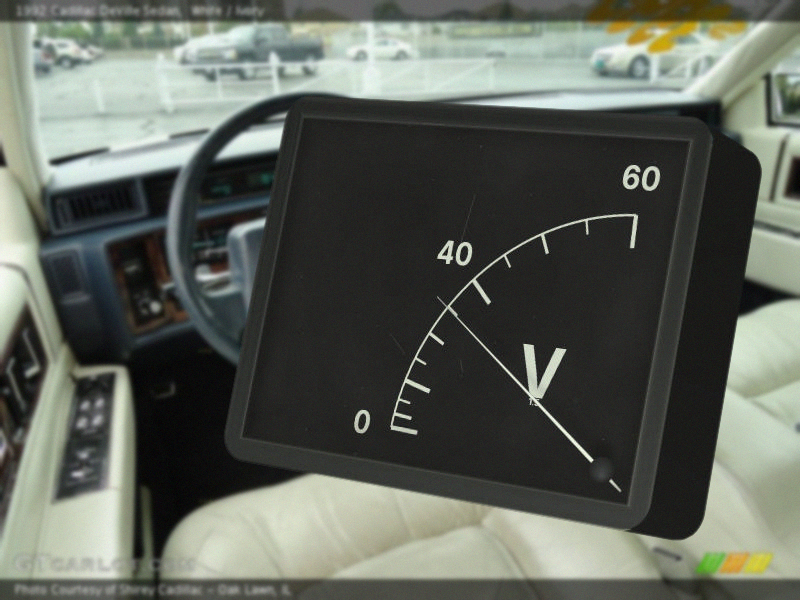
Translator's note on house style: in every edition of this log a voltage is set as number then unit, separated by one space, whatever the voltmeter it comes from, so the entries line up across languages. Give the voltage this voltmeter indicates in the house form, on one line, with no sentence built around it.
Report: 35 V
